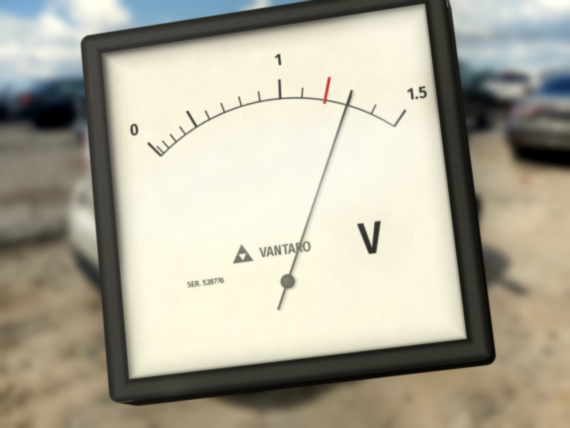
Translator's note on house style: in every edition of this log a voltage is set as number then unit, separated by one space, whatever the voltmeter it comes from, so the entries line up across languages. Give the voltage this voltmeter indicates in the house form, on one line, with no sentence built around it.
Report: 1.3 V
